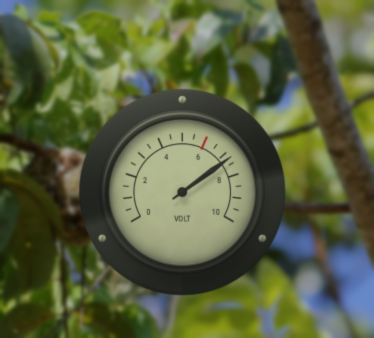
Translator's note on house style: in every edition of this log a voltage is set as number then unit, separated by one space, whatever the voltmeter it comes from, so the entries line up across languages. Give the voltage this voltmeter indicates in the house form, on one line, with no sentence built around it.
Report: 7.25 V
